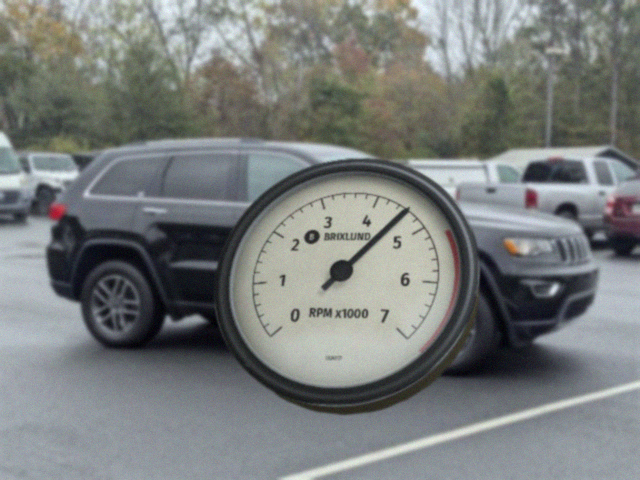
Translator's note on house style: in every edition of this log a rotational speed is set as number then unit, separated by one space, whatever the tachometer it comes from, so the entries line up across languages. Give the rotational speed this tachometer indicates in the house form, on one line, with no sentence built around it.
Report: 4600 rpm
